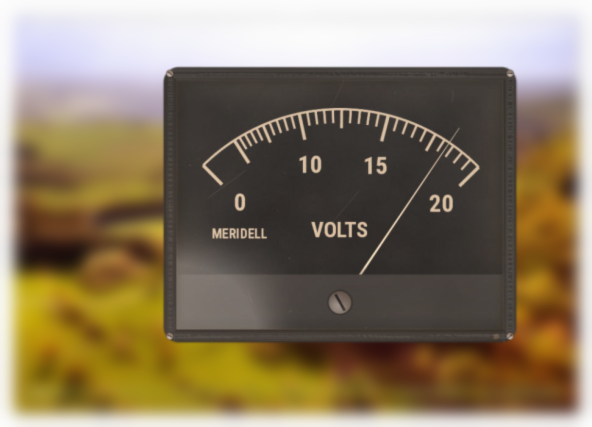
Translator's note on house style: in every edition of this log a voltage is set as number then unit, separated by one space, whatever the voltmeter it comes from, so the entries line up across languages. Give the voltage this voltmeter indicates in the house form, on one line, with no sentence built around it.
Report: 18.25 V
